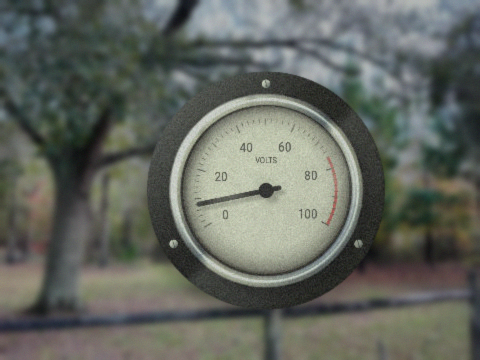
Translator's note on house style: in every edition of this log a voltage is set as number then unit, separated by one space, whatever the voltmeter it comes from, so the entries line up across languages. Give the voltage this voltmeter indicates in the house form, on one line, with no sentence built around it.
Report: 8 V
